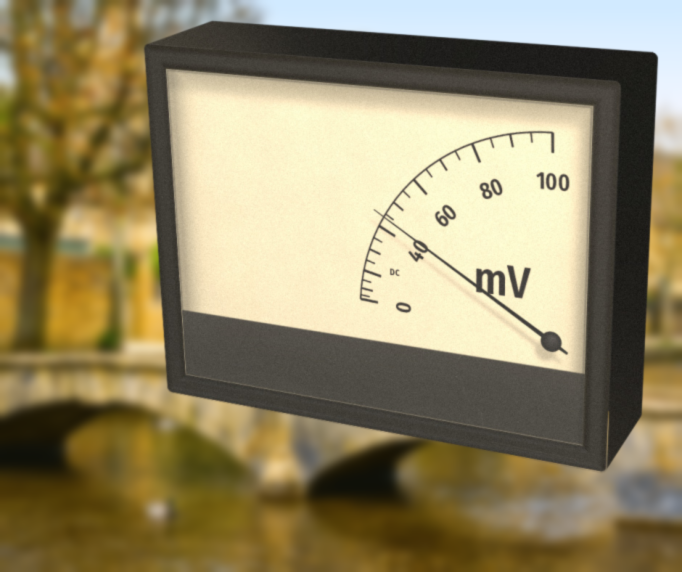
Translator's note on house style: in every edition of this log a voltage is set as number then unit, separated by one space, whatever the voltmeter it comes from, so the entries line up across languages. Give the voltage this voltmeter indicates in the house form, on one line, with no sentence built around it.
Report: 45 mV
